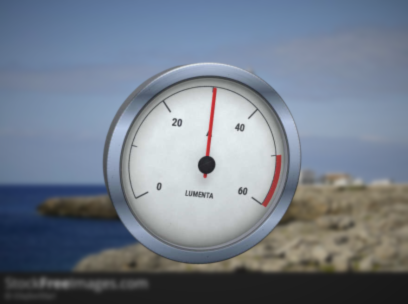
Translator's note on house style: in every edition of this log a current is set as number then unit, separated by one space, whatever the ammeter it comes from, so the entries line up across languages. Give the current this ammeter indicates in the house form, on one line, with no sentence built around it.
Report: 30 A
